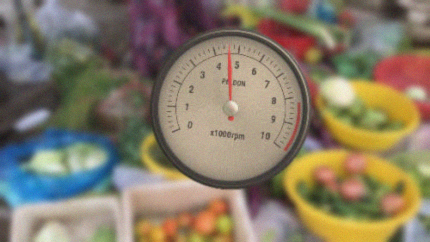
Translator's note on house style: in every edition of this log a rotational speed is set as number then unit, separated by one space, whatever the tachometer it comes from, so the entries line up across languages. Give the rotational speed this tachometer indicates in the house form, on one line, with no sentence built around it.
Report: 4600 rpm
